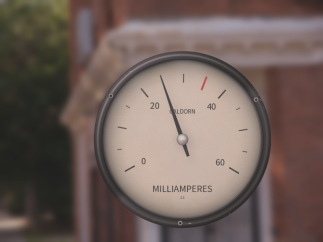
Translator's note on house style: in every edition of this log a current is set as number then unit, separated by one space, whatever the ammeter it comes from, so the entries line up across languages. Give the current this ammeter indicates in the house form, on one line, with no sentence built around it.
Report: 25 mA
